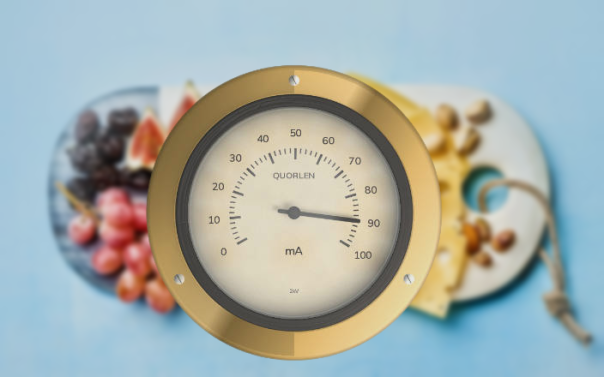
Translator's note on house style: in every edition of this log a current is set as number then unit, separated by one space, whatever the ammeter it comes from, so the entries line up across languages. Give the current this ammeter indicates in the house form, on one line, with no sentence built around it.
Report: 90 mA
